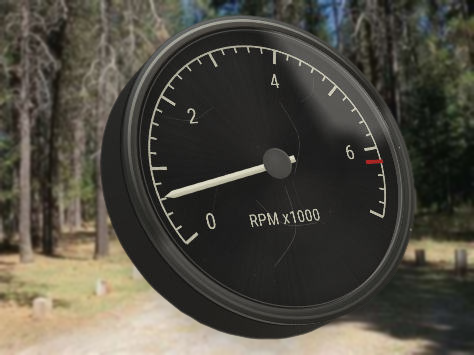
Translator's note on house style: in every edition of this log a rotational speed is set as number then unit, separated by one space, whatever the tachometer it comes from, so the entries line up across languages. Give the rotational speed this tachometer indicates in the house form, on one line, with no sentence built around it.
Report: 600 rpm
